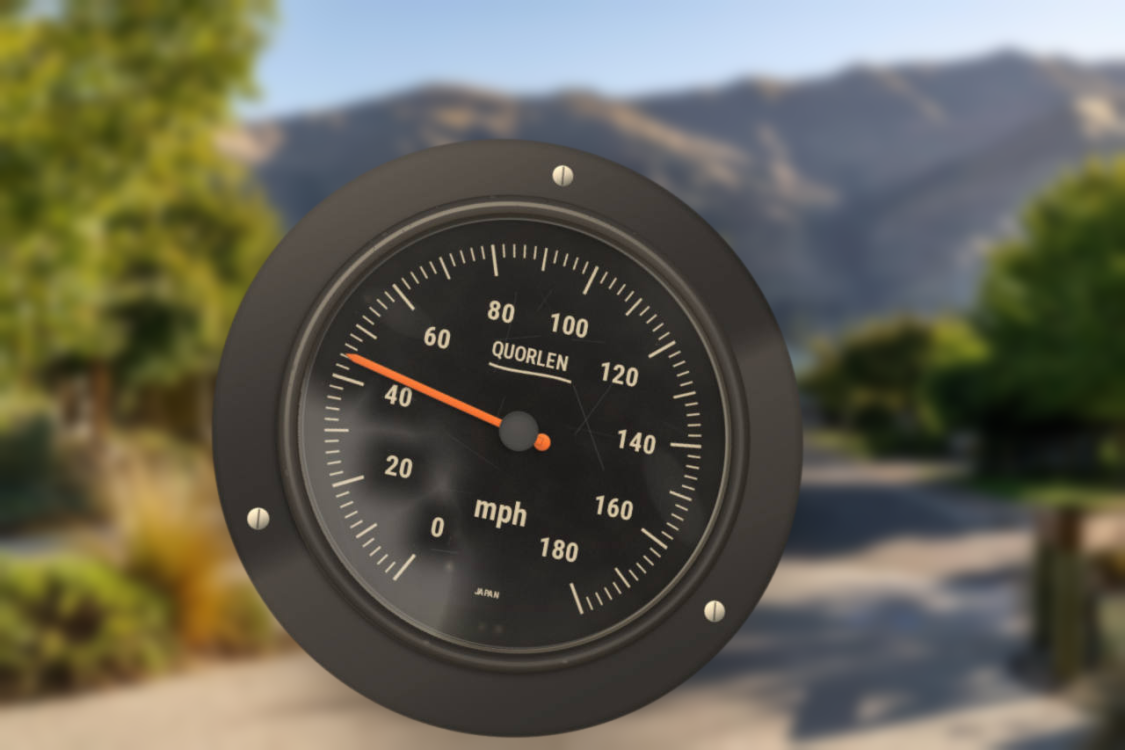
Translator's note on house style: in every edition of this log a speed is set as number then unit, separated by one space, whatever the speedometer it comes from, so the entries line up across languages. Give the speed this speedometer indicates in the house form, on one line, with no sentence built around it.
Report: 44 mph
